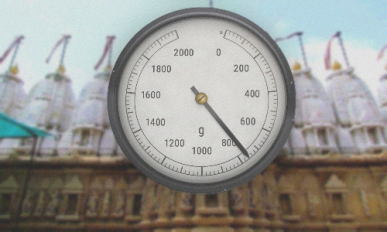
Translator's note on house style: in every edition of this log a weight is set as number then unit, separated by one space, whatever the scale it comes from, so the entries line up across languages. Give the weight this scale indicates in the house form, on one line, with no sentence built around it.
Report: 760 g
